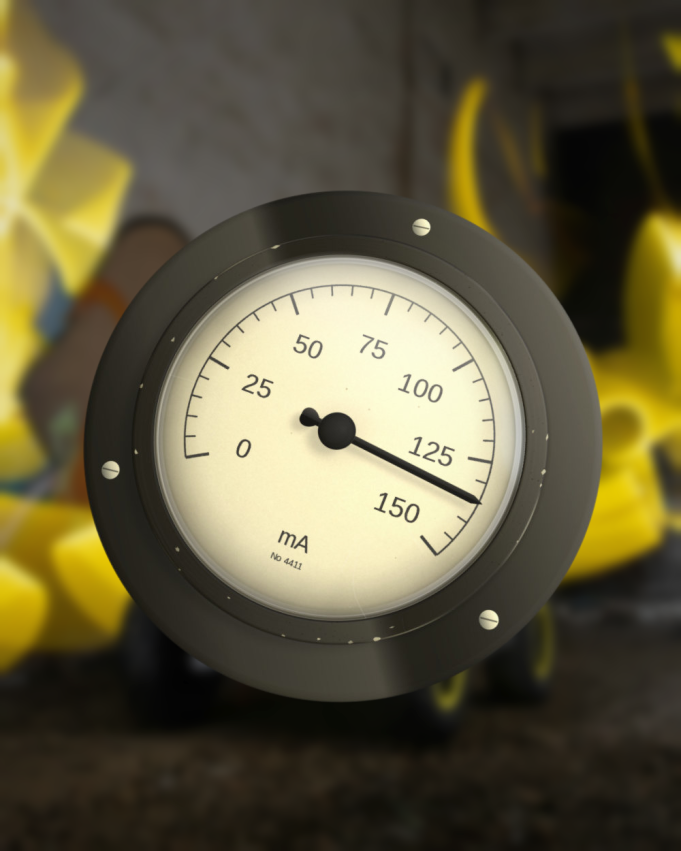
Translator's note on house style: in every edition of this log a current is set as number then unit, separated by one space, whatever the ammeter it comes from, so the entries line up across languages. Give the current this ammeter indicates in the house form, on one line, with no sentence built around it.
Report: 135 mA
